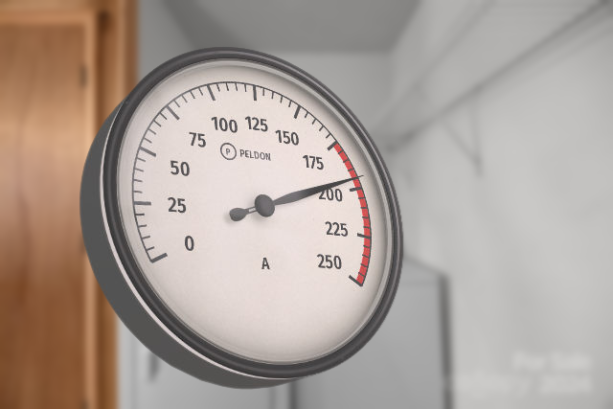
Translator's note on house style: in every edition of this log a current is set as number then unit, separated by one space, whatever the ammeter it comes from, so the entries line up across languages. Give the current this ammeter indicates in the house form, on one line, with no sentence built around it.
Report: 195 A
